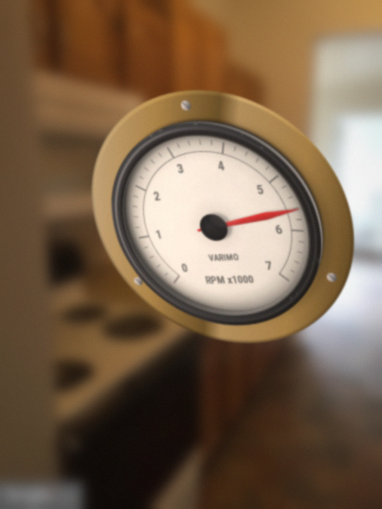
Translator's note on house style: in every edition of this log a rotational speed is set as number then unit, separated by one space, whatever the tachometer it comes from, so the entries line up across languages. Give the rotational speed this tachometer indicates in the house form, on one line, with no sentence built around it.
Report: 5600 rpm
